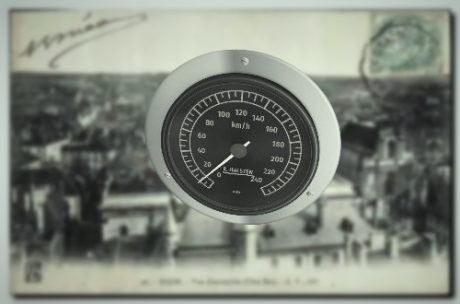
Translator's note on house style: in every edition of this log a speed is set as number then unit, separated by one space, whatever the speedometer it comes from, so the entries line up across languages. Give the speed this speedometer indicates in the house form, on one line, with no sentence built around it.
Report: 10 km/h
